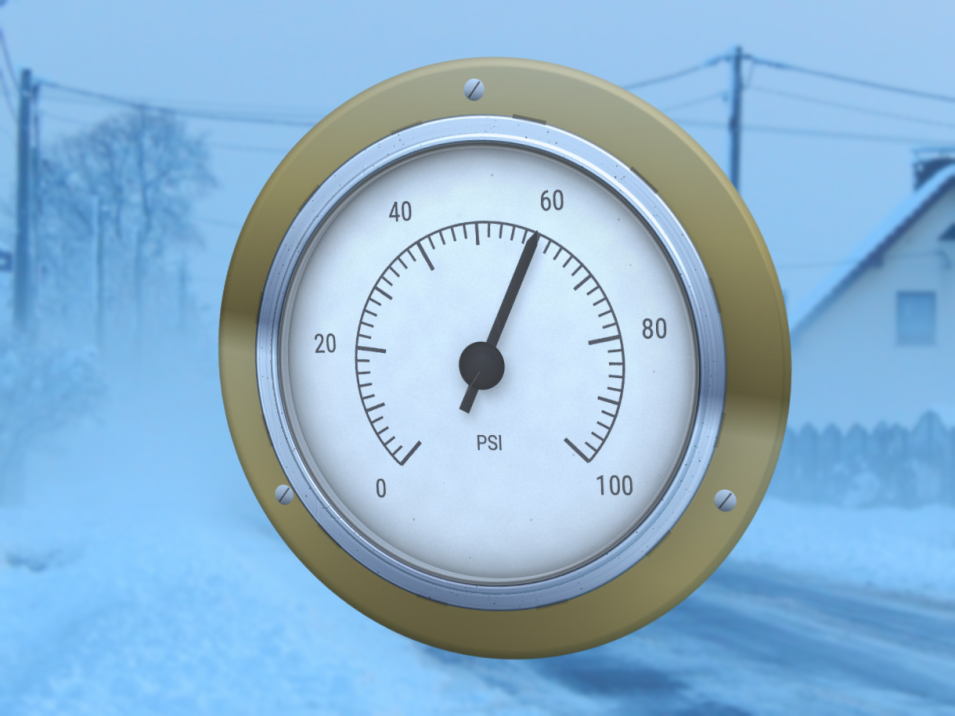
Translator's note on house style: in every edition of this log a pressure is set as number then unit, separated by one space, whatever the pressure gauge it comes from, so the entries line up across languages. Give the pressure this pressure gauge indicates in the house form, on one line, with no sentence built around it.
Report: 60 psi
